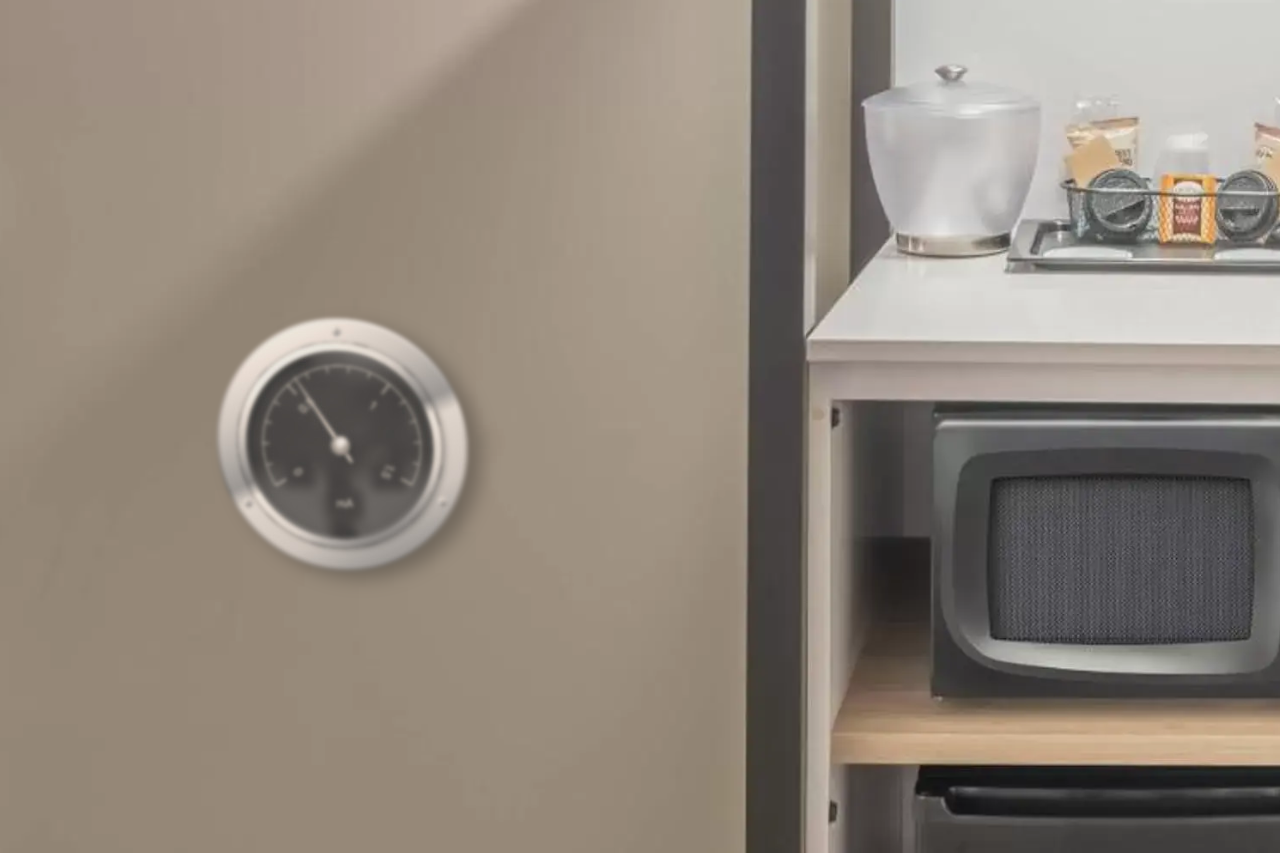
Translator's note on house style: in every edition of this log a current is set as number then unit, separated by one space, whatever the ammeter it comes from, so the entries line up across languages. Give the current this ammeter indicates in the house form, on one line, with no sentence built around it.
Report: 0.55 mA
